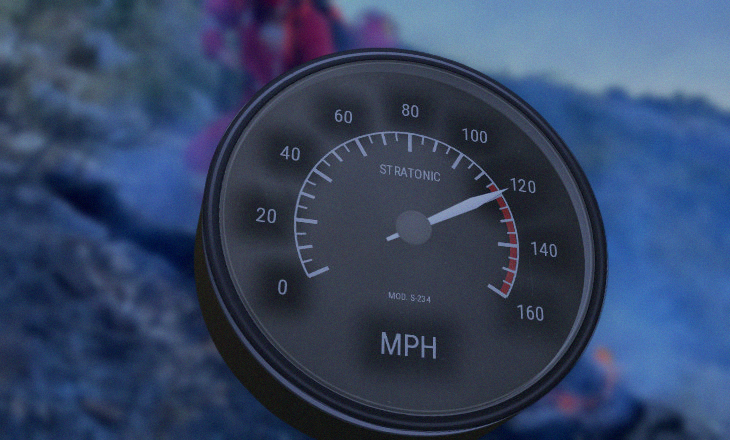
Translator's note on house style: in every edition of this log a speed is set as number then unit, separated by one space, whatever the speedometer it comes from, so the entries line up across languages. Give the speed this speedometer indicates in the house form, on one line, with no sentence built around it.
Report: 120 mph
